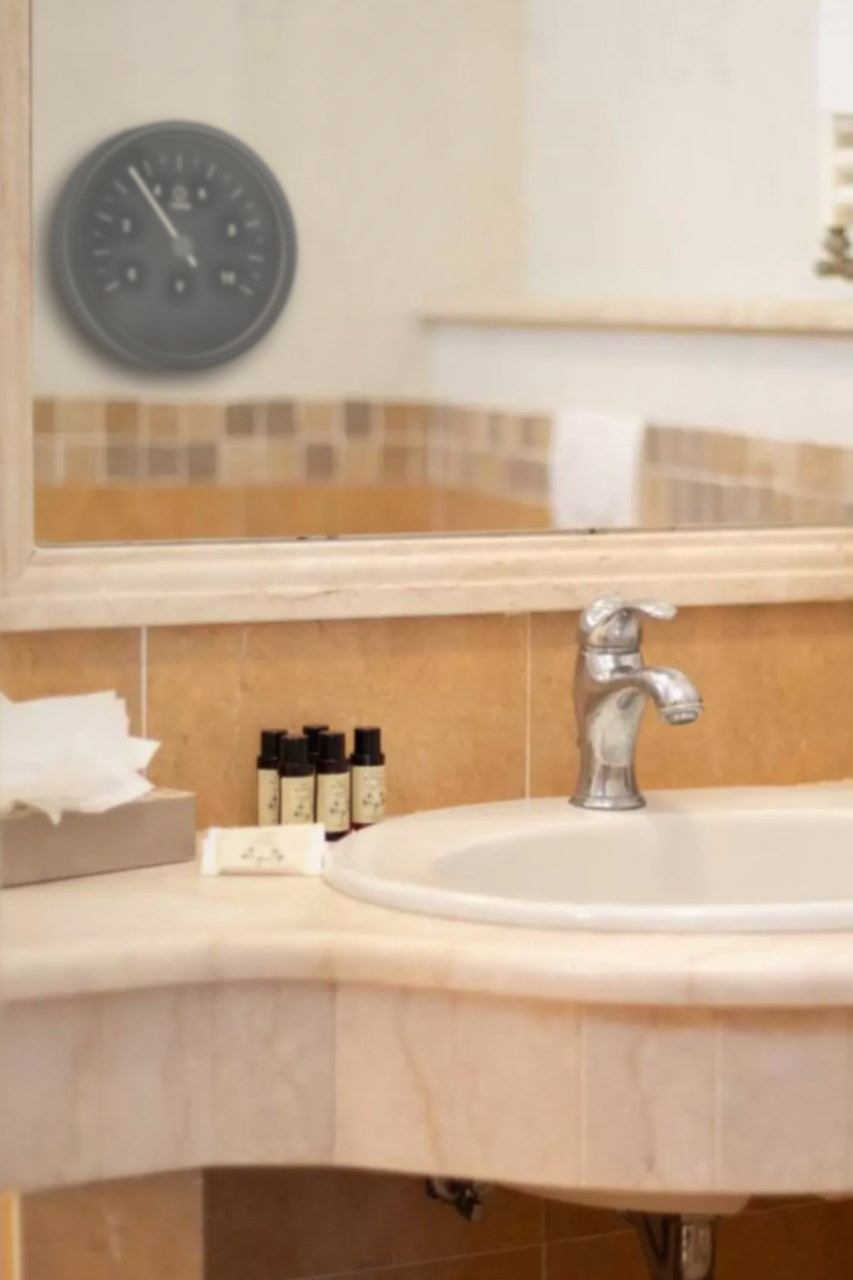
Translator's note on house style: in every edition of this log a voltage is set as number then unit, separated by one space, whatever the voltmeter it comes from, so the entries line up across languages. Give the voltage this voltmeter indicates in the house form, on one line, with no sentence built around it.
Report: 3.5 V
